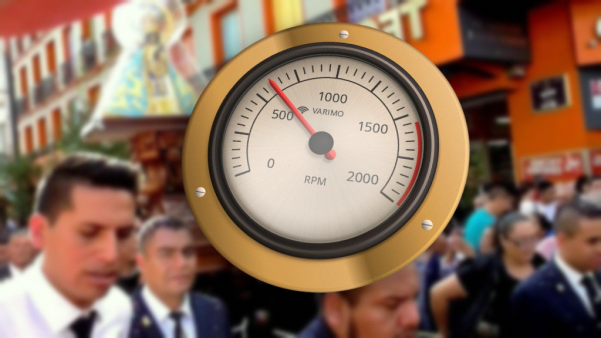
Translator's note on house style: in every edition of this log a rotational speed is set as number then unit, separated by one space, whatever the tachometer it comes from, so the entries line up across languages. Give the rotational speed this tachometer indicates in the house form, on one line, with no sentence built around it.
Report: 600 rpm
